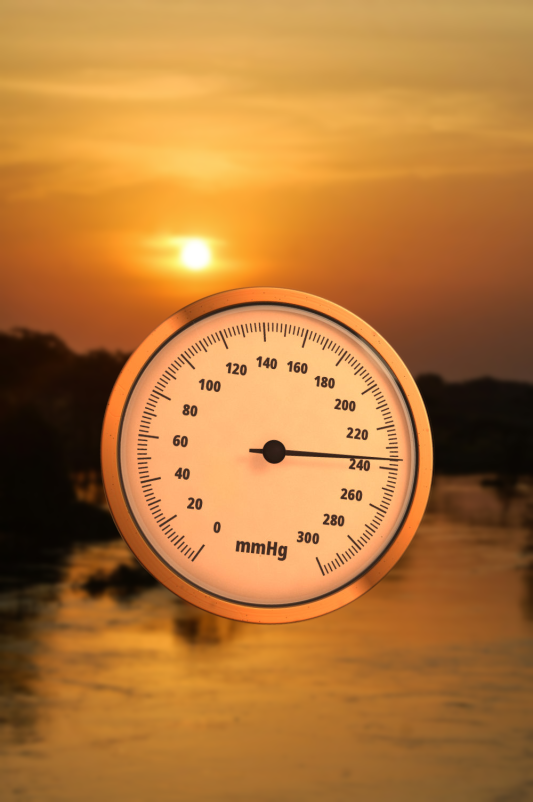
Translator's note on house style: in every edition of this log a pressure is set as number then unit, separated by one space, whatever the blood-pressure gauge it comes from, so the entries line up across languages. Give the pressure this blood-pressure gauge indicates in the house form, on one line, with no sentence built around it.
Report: 236 mmHg
